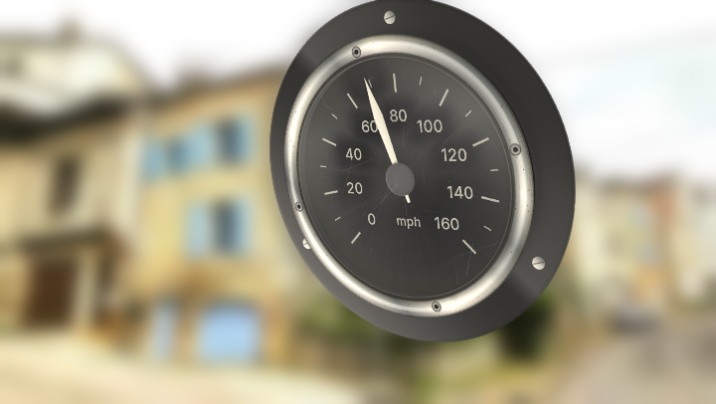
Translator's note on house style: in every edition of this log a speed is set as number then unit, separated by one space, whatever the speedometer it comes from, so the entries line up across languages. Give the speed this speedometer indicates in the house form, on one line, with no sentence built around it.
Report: 70 mph
